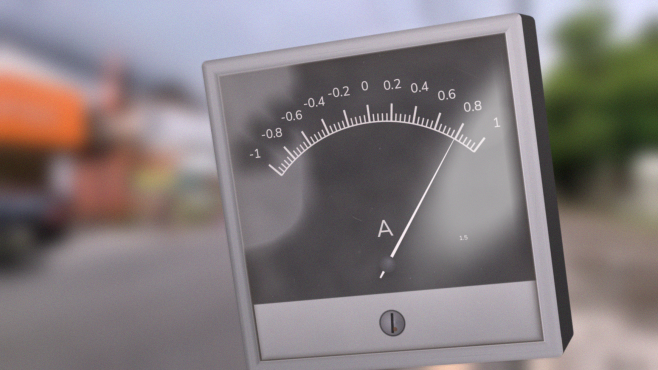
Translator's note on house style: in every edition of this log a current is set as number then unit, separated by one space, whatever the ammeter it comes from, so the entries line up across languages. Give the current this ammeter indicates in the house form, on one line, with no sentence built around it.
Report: 0.8 A
